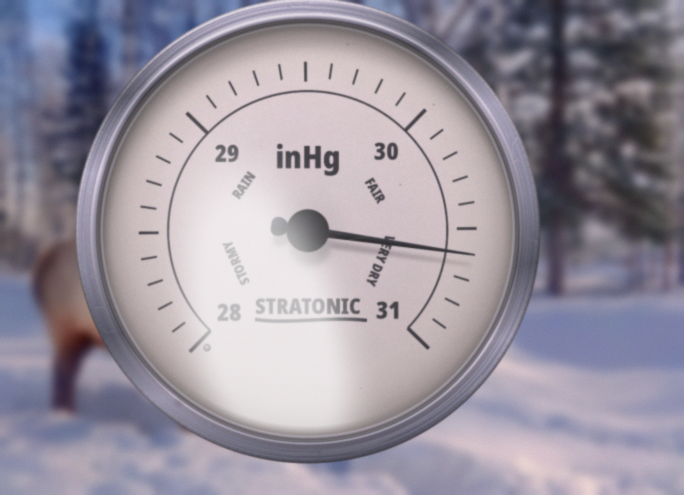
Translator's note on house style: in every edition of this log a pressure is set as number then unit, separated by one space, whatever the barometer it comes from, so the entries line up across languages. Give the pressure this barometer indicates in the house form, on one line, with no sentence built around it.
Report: 30.6 inHg
